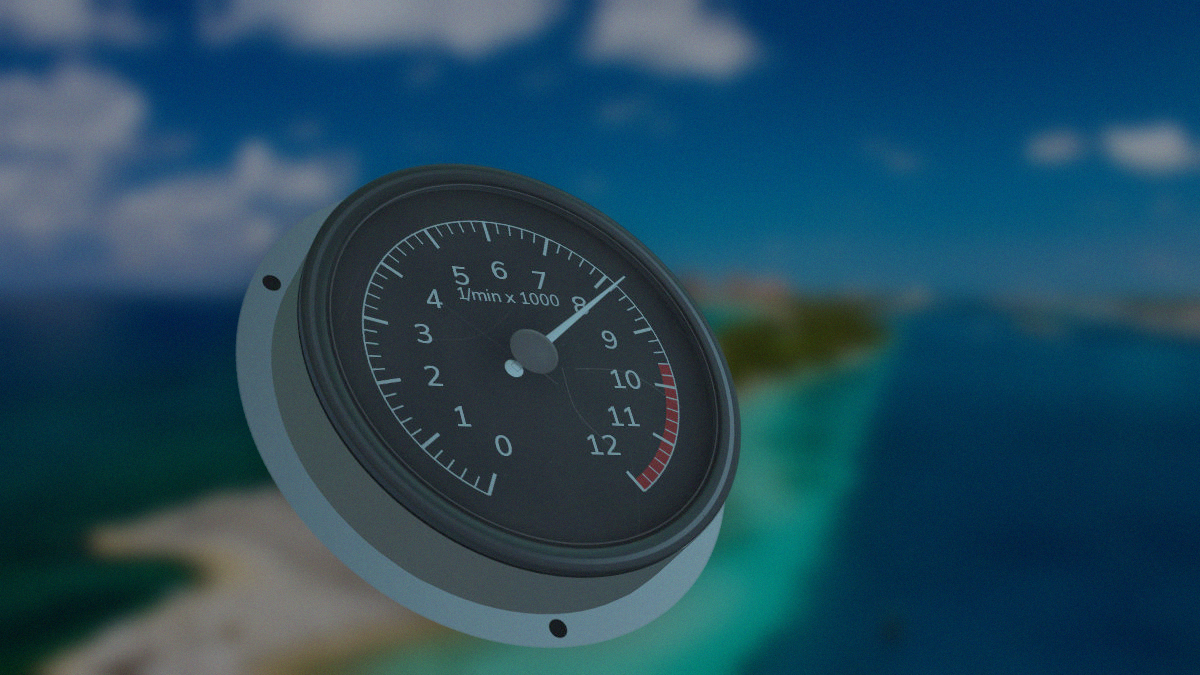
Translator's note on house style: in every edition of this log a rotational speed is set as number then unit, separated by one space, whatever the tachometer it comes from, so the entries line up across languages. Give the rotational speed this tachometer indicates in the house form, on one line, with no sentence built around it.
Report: 8200 rpm
